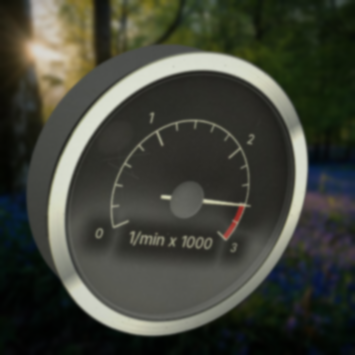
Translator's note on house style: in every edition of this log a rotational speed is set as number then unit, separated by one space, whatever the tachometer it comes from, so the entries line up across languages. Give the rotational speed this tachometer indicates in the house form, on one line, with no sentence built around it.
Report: 2600 rpm
